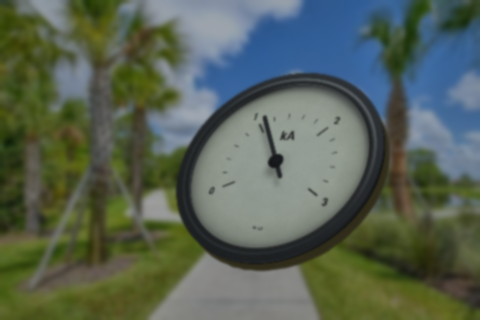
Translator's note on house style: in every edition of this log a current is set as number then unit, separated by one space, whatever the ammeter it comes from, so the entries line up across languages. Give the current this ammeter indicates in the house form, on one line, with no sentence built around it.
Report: 1.1 kA
